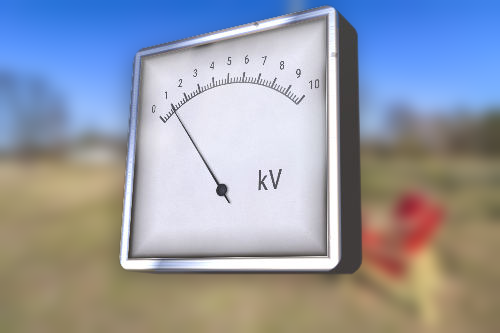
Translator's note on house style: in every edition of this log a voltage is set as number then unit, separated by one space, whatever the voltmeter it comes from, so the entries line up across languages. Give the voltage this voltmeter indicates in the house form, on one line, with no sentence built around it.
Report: 1 kV
